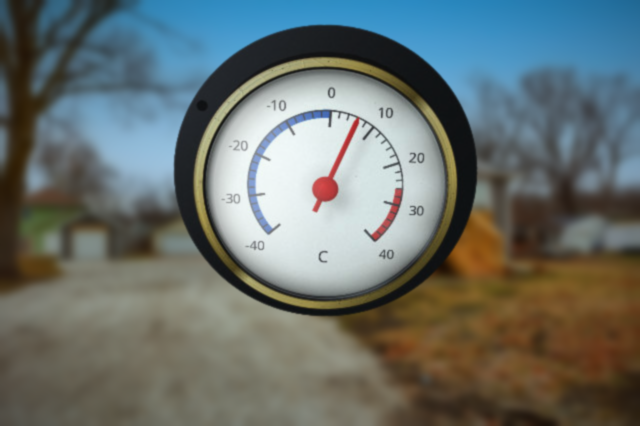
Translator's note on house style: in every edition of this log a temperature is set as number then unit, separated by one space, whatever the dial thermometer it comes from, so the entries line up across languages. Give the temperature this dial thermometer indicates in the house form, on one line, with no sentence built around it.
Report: 6 °C
